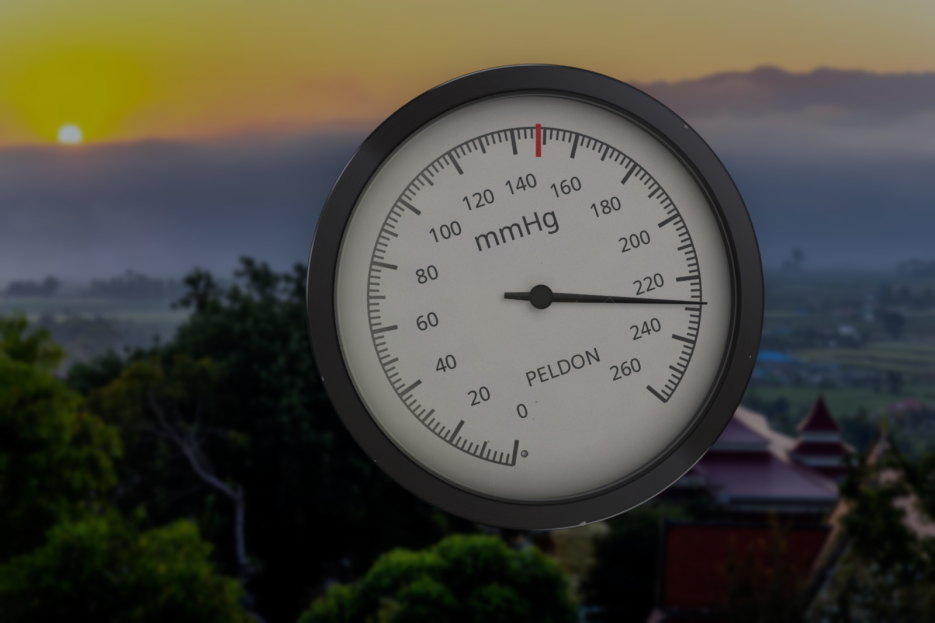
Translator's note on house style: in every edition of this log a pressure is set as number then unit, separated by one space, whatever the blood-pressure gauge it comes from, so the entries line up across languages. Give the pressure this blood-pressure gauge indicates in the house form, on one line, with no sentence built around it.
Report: 228 mmHg
